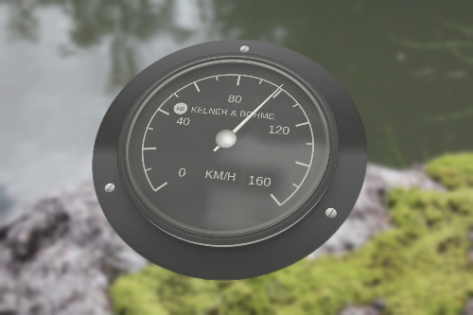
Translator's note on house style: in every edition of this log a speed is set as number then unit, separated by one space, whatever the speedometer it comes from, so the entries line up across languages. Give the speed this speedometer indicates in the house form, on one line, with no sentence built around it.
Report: 100 km/h
